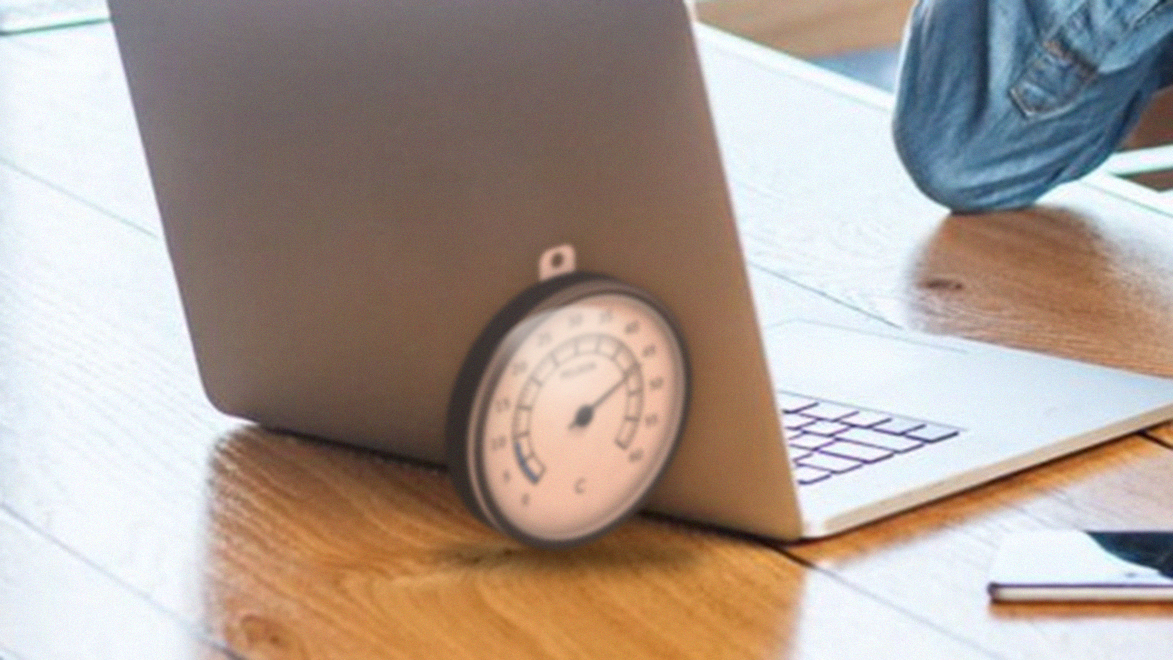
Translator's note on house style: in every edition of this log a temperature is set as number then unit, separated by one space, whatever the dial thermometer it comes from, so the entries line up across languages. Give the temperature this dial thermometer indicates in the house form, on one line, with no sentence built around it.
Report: 45 °C
